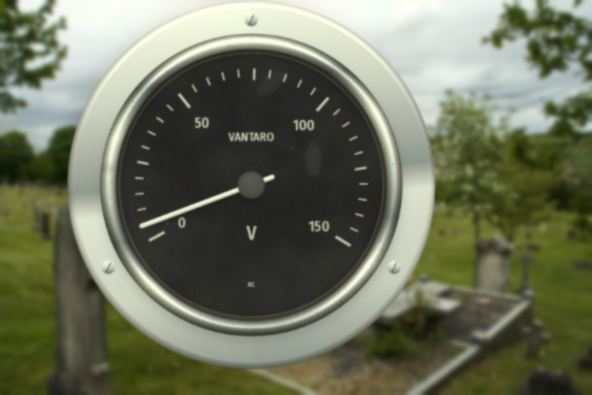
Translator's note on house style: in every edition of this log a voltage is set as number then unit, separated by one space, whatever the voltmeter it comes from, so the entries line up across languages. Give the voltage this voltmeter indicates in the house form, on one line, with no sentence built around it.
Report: 5 V
